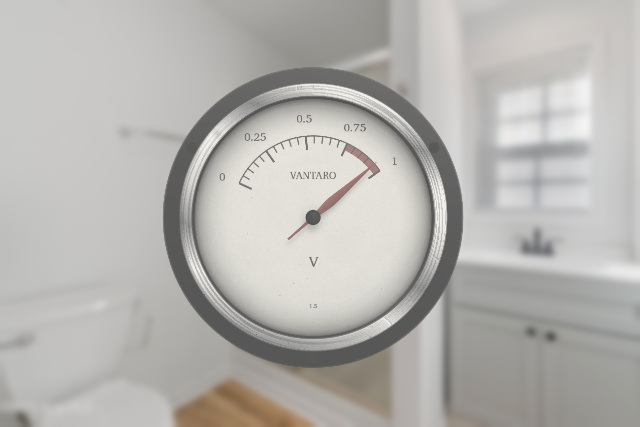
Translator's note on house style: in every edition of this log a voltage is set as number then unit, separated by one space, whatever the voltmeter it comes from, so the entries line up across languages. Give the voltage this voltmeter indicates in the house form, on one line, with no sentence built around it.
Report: 0.95 V
